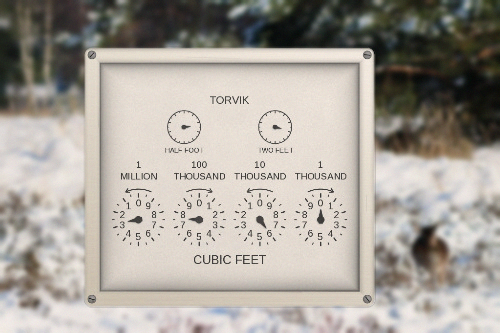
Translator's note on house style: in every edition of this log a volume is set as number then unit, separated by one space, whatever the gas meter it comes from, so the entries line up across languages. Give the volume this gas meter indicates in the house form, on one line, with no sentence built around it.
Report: 276000 ft³
